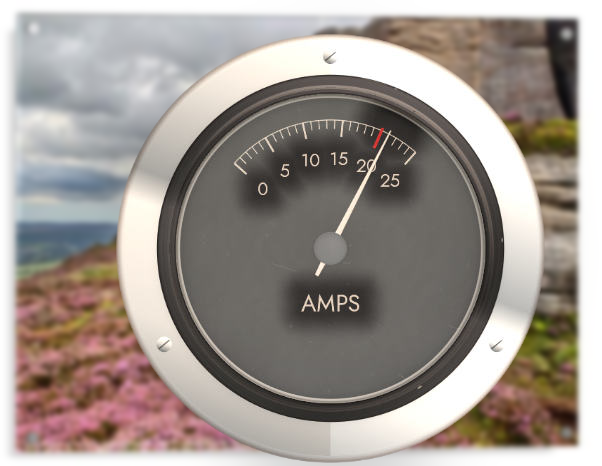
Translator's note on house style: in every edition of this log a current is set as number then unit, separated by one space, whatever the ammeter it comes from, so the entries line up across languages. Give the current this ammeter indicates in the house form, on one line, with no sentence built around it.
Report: 21 A
